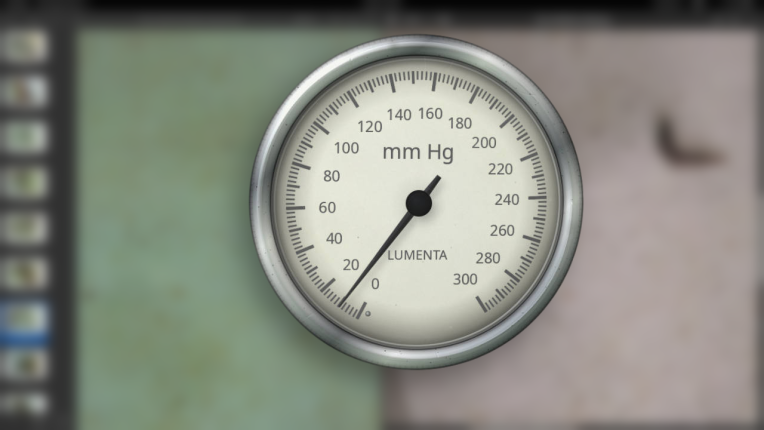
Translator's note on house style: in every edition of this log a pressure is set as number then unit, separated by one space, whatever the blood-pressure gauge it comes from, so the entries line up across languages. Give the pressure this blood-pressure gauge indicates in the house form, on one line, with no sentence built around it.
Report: 10 mmHg
